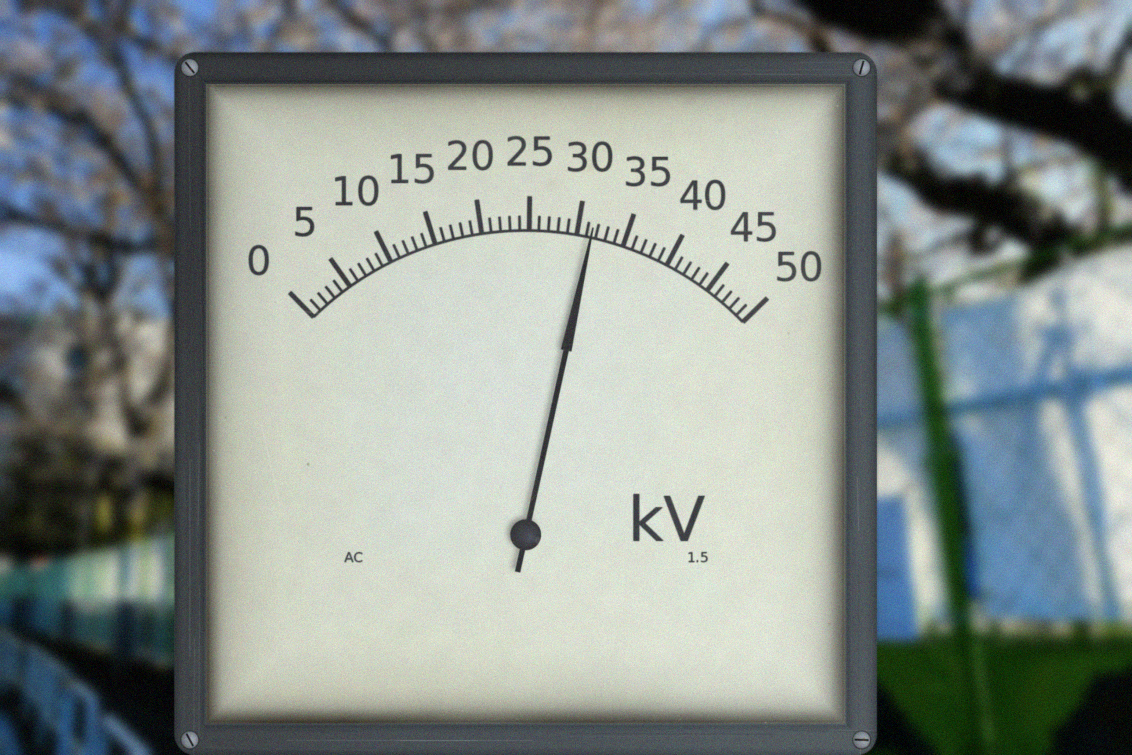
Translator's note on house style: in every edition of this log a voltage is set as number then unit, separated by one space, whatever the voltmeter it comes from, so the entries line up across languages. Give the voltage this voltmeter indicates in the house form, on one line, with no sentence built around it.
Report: 31.5 kV
